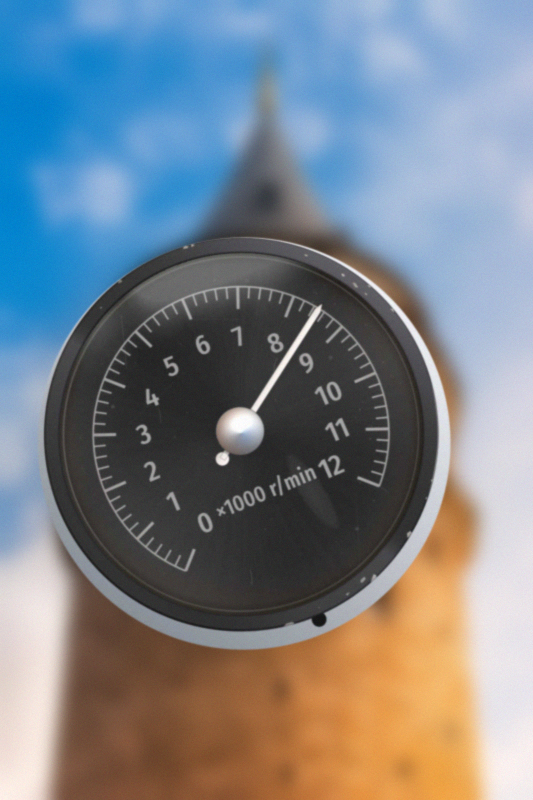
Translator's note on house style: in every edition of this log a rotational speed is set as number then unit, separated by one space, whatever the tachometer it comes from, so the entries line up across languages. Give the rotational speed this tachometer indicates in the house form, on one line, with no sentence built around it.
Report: 8500 rpm
